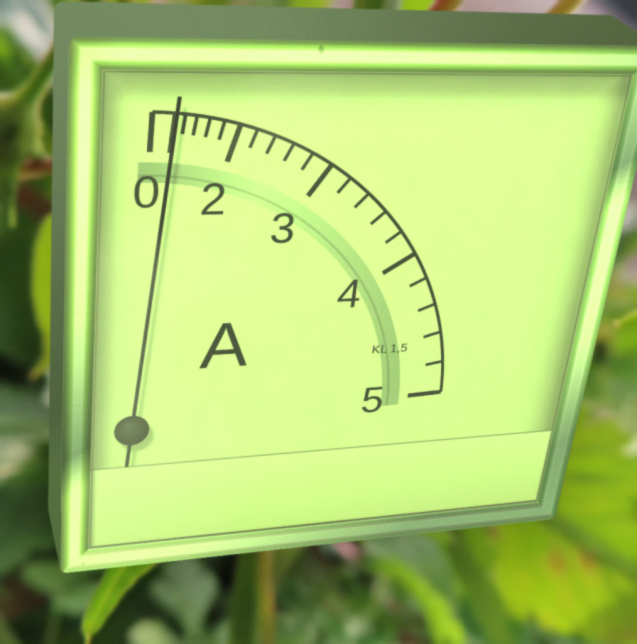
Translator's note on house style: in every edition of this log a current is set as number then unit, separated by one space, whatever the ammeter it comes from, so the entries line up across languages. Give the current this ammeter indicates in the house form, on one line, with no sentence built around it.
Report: 1 A
